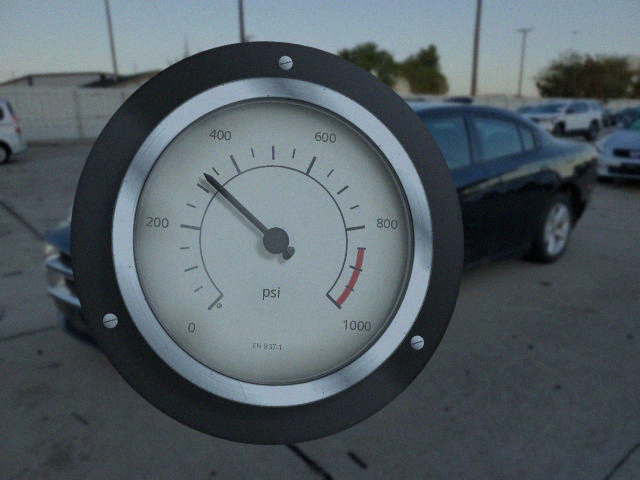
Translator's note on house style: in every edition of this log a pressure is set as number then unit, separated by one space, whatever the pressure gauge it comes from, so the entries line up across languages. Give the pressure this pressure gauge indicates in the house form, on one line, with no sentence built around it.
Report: 325 psi
